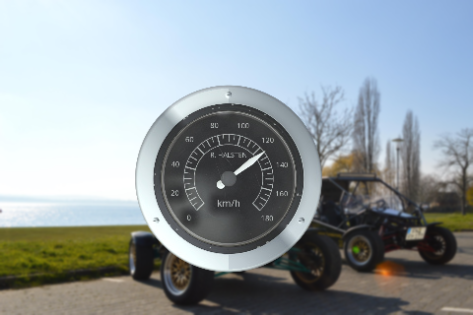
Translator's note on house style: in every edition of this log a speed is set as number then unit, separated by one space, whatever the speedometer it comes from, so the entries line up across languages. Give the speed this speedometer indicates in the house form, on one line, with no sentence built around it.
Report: 125 km/h
